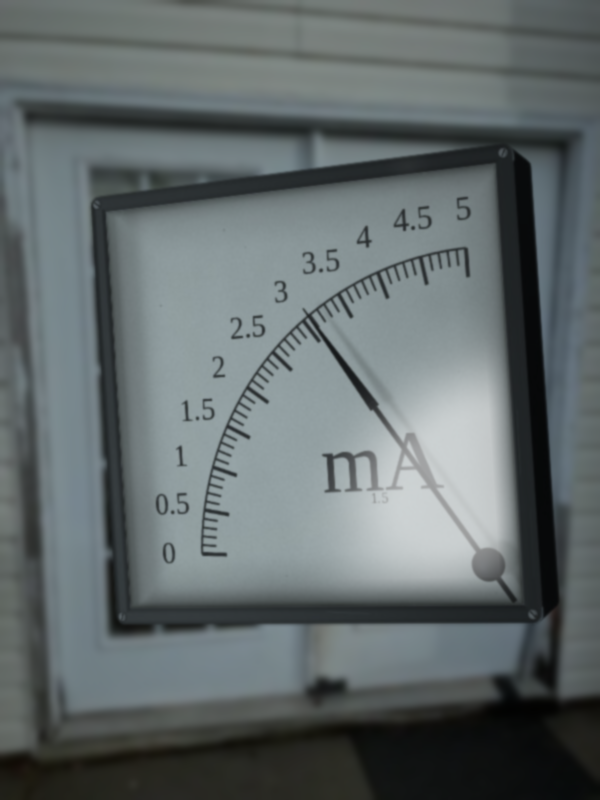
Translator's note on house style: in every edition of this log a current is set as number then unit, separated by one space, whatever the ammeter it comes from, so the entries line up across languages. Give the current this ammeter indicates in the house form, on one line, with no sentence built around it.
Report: 3.1 mA
